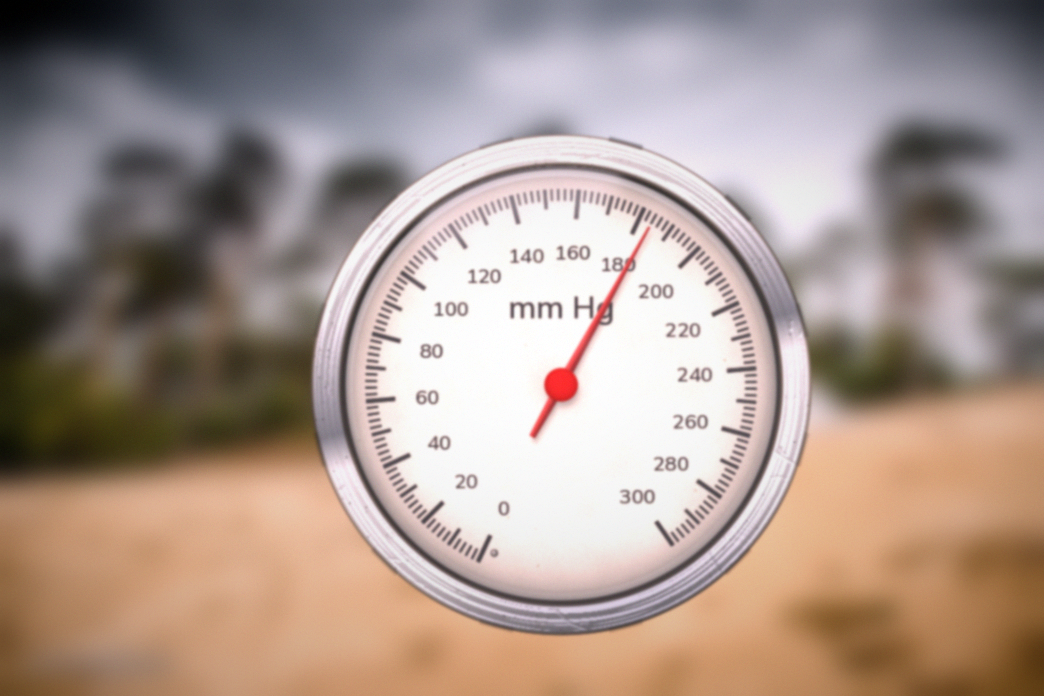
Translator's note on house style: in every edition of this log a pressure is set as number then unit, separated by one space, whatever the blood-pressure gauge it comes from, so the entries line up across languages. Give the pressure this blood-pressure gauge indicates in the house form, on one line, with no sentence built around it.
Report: 184 mmHg
